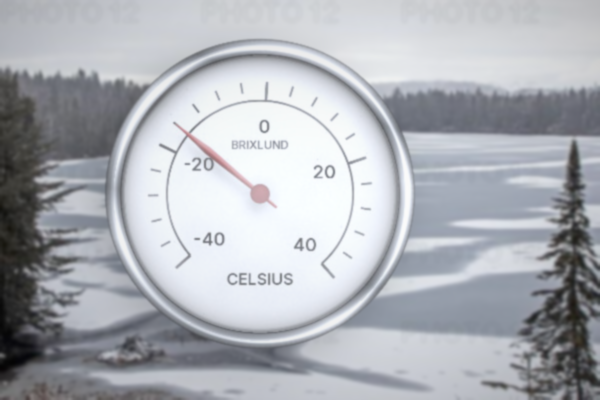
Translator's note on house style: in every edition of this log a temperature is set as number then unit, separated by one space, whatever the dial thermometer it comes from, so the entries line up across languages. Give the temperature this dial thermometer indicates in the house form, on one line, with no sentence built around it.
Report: -16 °C
